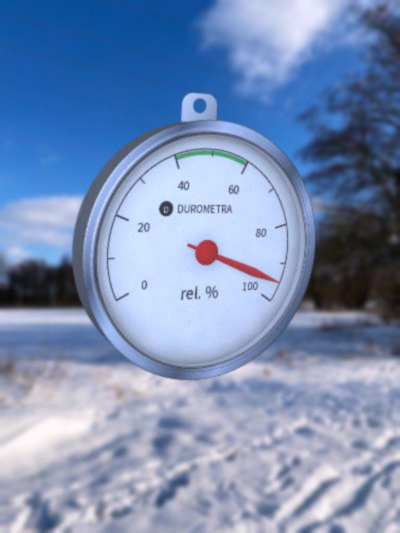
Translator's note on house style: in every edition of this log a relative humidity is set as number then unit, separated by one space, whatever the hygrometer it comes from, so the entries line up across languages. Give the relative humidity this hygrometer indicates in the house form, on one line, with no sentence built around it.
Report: 95 %
